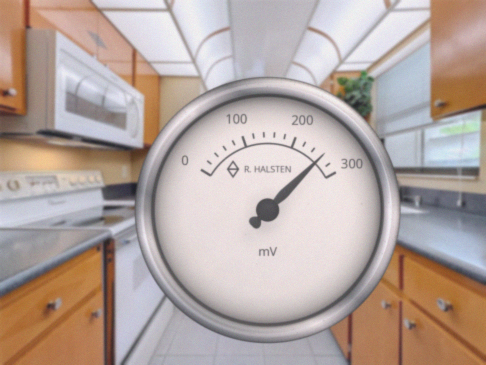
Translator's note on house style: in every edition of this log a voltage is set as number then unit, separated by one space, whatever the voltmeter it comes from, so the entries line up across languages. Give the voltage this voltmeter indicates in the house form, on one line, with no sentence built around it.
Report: 260 mV
